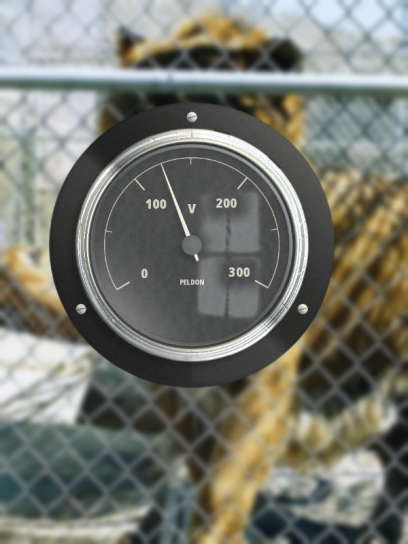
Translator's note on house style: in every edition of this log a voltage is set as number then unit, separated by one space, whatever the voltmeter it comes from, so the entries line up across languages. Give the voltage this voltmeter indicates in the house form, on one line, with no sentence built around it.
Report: 125 V
